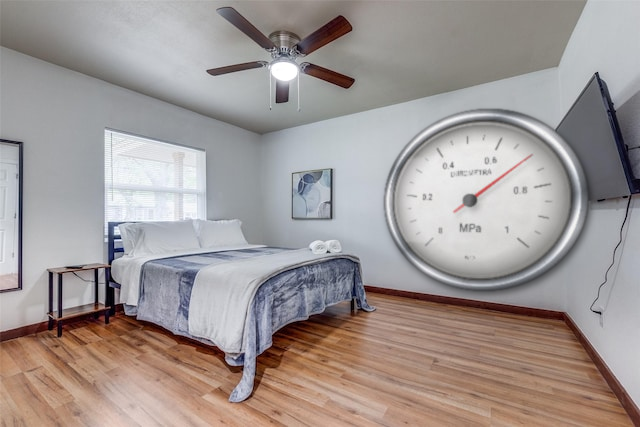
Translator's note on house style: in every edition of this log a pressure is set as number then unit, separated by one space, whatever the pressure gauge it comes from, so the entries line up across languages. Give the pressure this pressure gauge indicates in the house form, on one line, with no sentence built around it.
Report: 0.7 MPa
